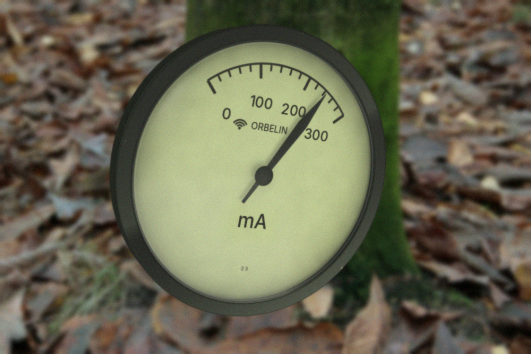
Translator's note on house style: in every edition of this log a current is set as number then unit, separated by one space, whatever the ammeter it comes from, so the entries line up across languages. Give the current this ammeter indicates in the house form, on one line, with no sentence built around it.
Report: 240 mA
